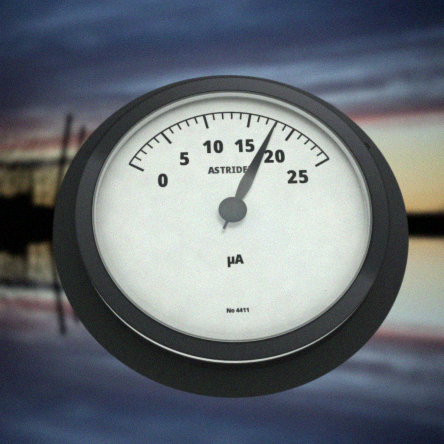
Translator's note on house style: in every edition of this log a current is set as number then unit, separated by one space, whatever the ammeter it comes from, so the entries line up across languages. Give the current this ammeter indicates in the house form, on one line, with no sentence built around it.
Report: 18 µA
